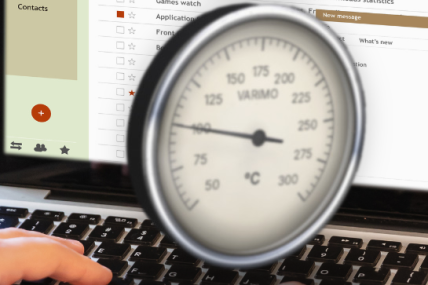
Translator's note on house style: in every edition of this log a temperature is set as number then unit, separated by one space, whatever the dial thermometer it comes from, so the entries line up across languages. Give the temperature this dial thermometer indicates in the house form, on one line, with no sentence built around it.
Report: 100 °C
